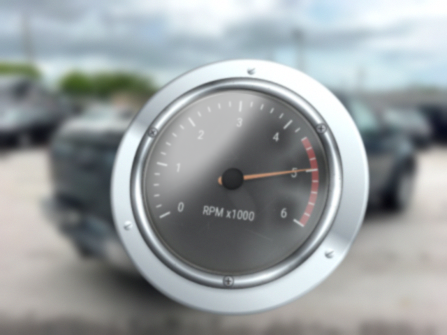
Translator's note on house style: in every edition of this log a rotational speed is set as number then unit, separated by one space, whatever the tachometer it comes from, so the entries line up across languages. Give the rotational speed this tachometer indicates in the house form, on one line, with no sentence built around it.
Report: 5000 rpm
